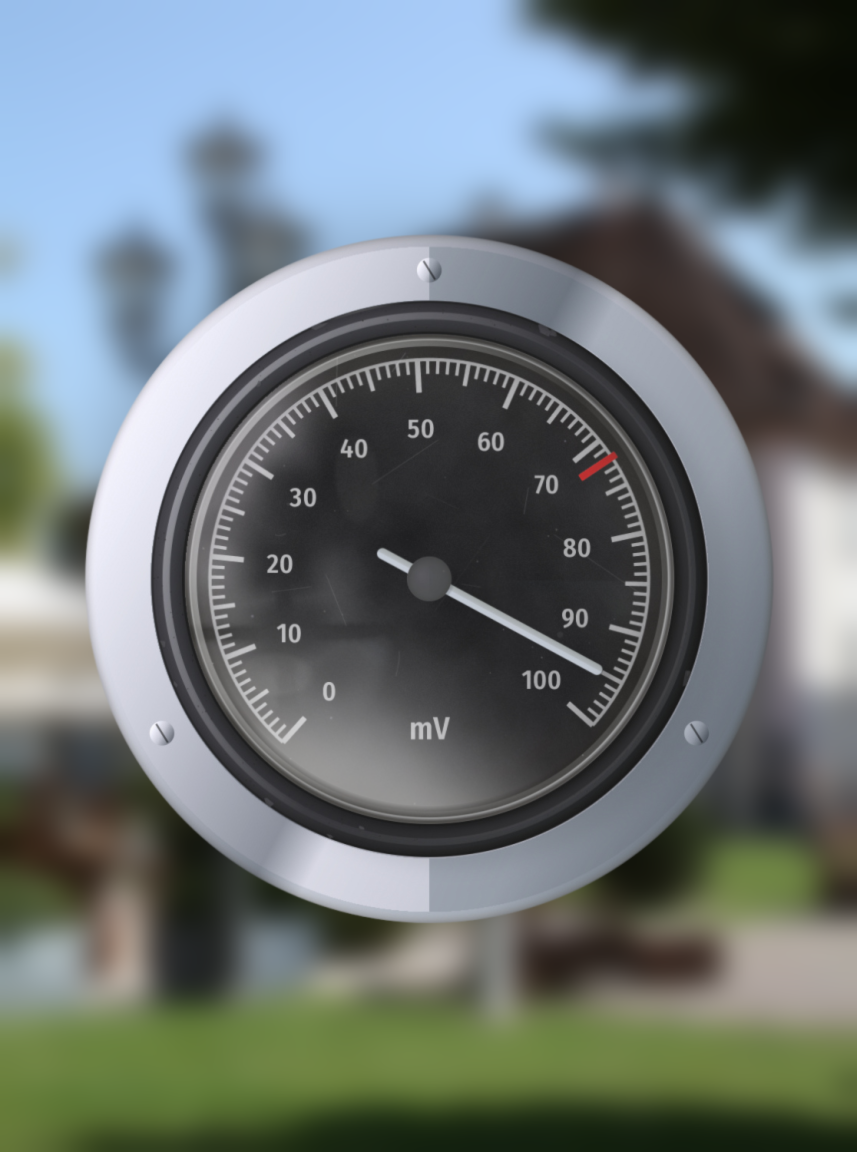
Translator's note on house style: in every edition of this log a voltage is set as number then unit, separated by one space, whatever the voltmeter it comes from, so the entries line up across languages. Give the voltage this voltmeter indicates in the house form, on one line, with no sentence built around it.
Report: 95 mV
